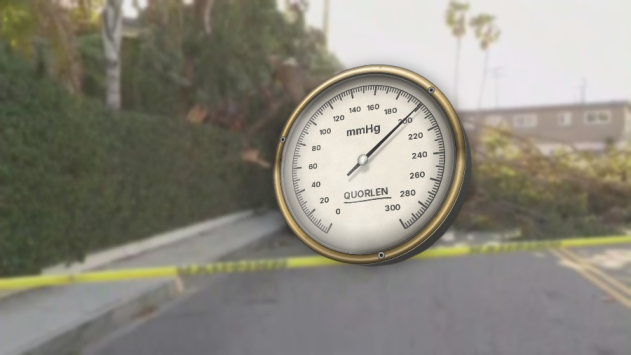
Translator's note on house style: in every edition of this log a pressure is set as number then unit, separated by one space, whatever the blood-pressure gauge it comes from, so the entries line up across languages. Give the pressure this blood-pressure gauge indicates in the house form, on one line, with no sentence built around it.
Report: 200 mmHg
